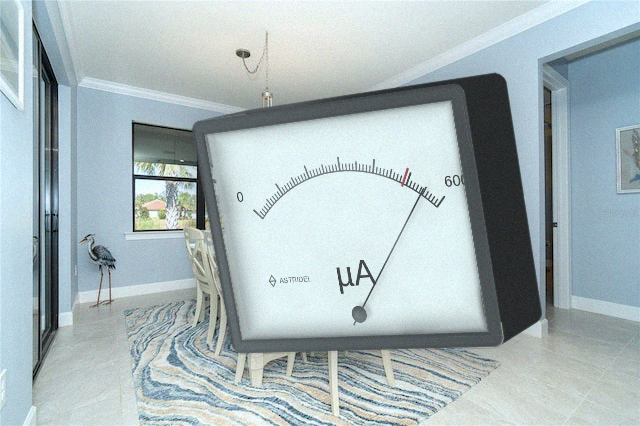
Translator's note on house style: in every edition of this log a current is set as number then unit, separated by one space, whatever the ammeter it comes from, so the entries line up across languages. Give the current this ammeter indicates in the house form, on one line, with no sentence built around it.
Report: 550 µA
